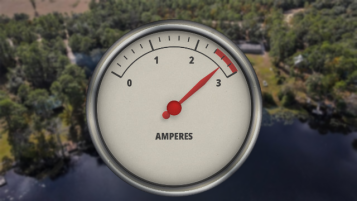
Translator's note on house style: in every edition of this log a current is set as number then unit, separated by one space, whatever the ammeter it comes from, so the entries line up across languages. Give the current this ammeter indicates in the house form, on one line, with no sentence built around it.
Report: 2.7 A
